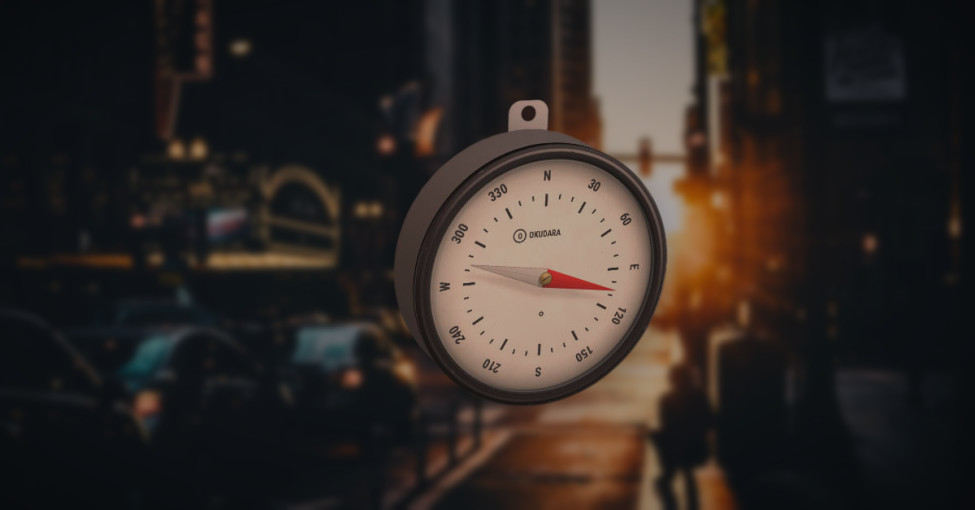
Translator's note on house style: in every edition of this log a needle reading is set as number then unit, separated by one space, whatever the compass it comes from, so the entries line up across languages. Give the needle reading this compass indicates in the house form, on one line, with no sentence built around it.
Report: 105 °
